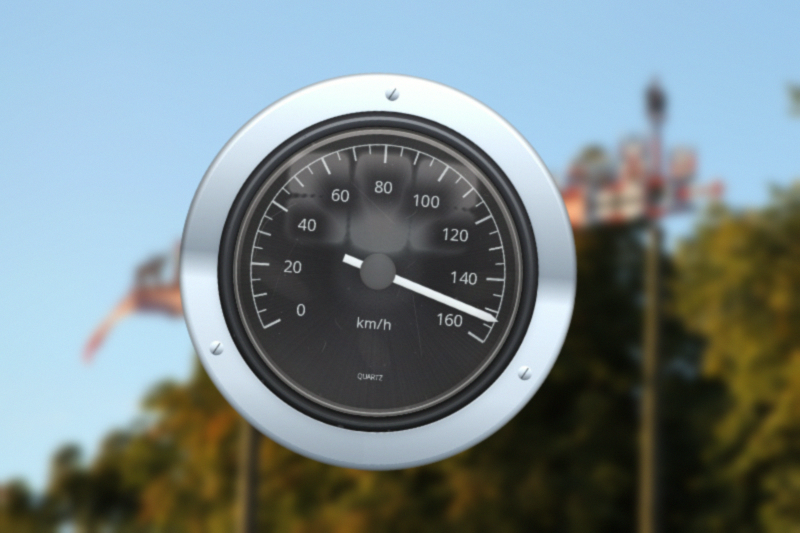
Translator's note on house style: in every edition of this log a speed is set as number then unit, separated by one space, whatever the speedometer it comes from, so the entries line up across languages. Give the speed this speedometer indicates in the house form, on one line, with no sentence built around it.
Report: 152.5 km/h
